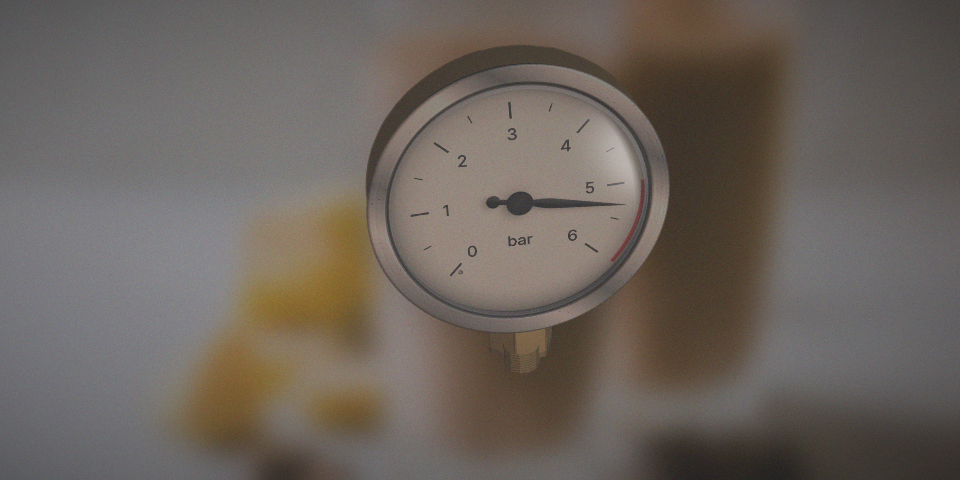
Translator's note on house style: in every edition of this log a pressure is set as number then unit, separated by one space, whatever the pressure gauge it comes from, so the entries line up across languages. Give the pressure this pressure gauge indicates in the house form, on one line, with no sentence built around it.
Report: 5.25 bar
